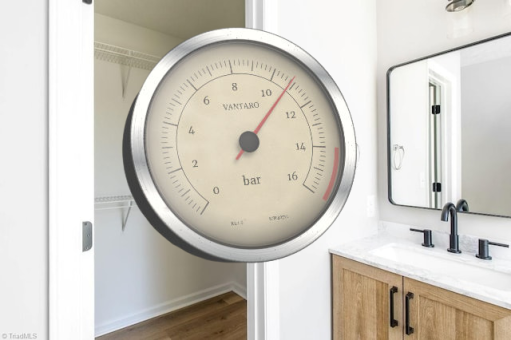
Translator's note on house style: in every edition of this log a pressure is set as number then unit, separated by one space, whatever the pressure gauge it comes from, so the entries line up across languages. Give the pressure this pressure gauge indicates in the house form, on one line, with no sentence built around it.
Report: 10.8 bar
